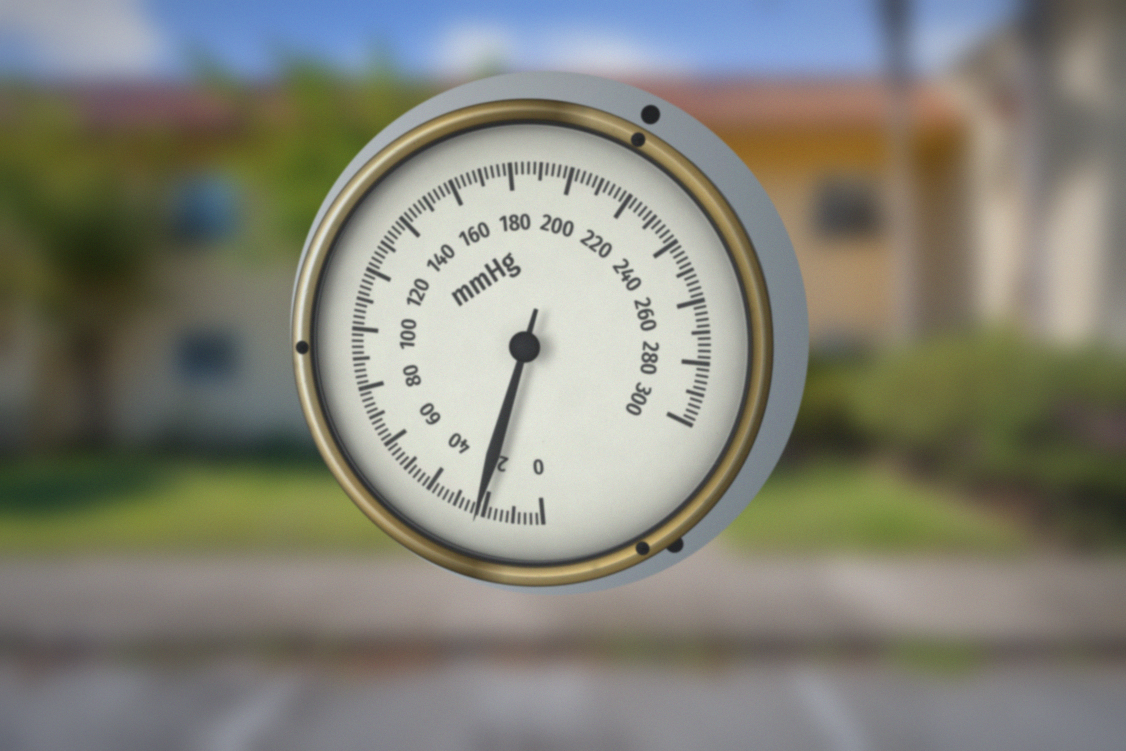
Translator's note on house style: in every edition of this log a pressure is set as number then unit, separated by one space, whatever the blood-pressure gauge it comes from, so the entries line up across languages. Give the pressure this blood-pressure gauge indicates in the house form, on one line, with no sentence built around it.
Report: 22 mmHg
